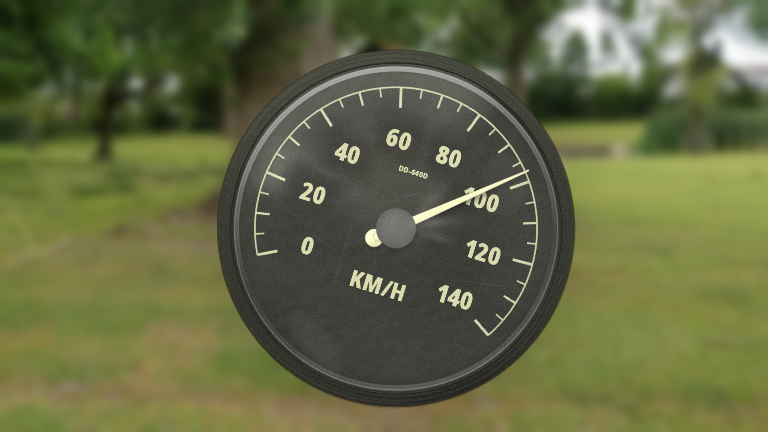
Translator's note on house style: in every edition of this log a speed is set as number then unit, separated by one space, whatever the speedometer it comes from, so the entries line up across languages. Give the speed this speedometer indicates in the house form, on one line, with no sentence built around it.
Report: 97.5 km/h
